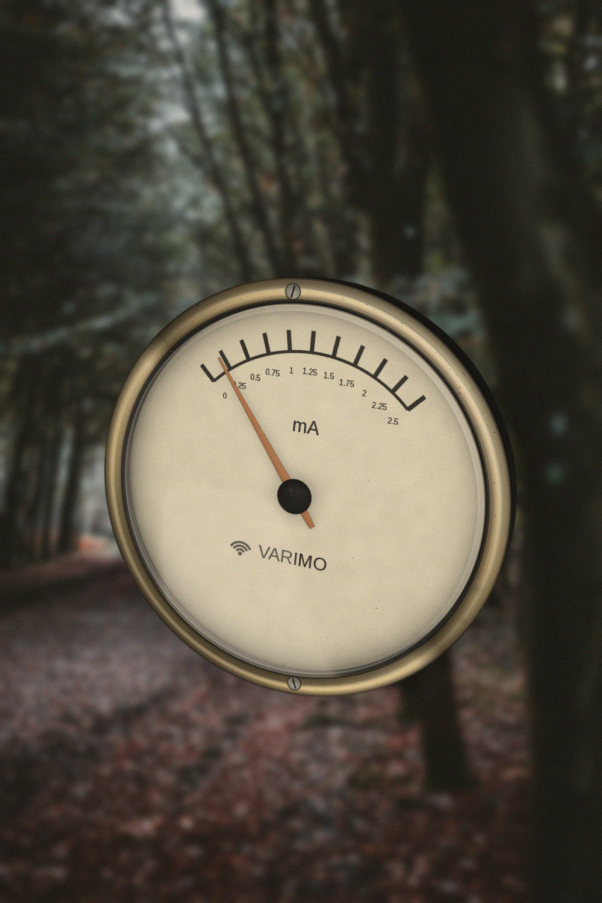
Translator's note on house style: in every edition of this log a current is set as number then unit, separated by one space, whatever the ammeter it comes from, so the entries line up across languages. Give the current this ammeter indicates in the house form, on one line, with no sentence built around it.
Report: 0.25 mA
